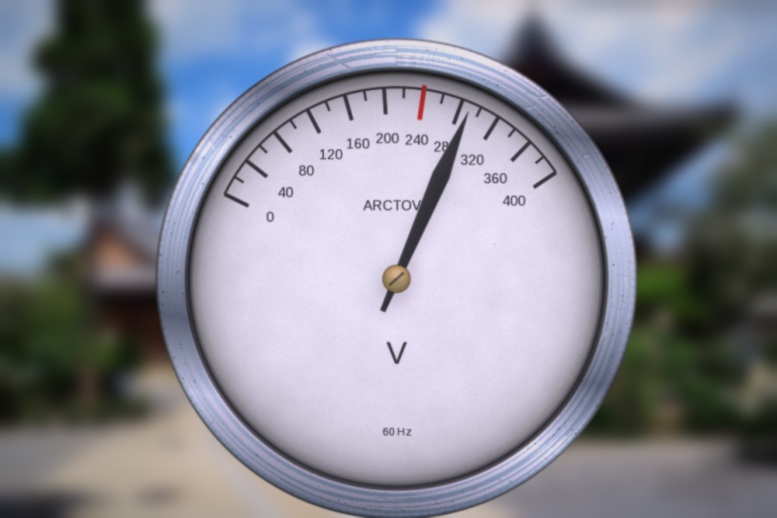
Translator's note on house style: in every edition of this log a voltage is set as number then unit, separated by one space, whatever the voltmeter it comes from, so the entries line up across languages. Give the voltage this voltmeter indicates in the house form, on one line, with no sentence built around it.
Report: 290 V
